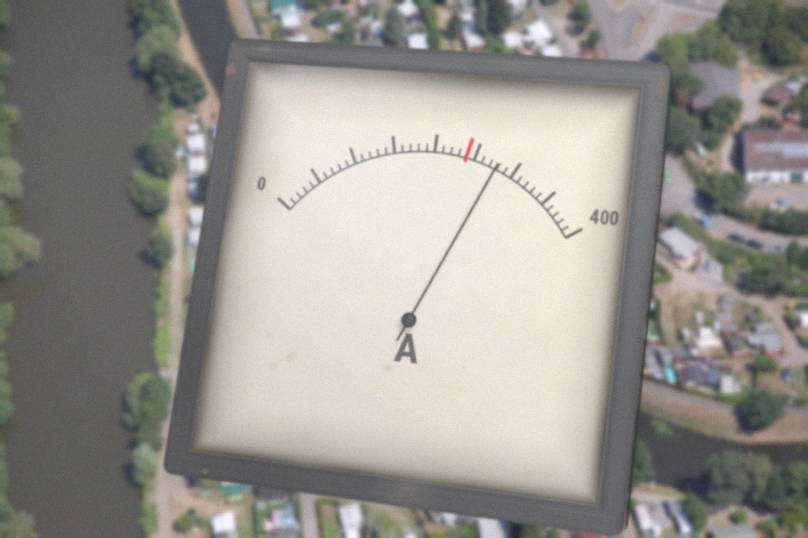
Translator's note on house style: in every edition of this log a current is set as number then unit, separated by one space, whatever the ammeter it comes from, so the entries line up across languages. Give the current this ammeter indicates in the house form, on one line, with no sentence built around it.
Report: 280 A
